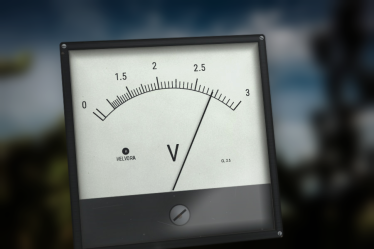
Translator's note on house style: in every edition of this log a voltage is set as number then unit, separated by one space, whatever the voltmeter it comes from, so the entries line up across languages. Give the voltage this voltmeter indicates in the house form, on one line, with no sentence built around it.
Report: 2.7 V
